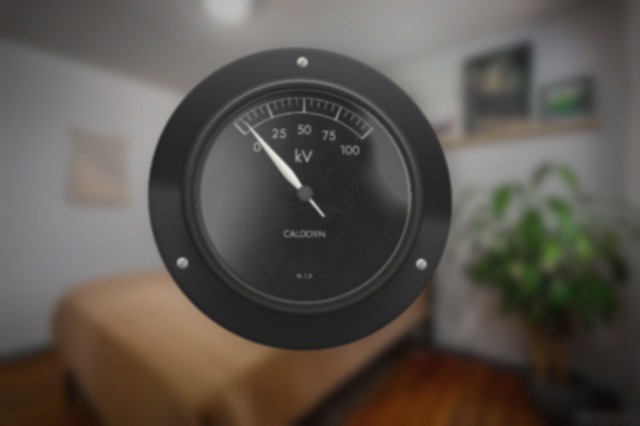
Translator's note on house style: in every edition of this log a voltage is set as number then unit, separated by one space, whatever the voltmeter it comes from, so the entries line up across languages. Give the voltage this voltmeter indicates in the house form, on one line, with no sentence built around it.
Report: 5 kV
